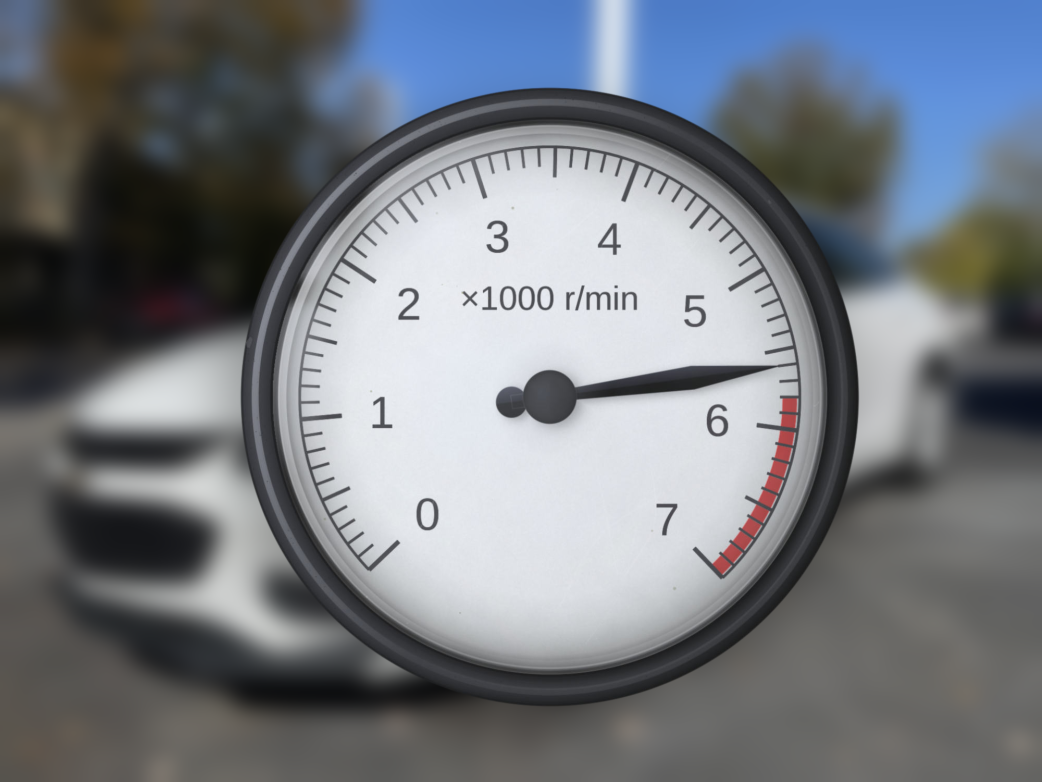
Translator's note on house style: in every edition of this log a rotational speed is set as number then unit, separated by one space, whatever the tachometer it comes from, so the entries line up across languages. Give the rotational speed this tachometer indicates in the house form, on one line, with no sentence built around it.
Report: 5600 rpm
